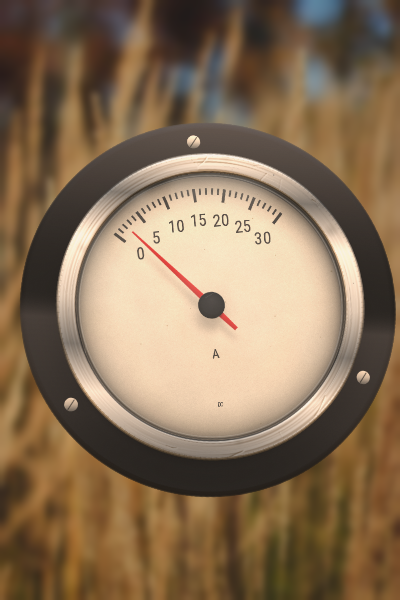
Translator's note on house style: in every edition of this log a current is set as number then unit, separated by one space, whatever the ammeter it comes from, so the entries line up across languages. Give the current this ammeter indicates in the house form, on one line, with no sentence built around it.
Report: 2 A
